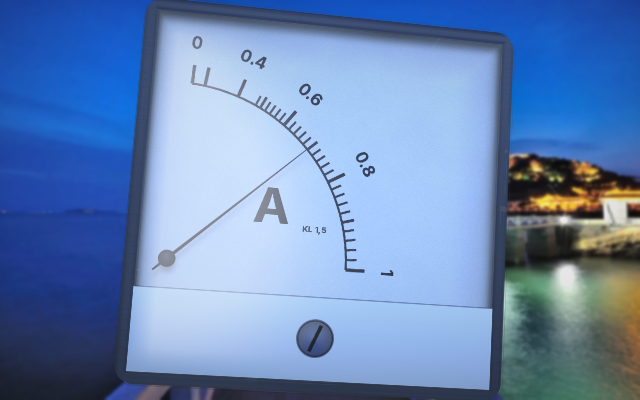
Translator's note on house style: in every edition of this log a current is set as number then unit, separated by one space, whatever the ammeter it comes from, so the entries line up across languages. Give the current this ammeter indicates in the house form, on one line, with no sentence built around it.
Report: 0.7 A
